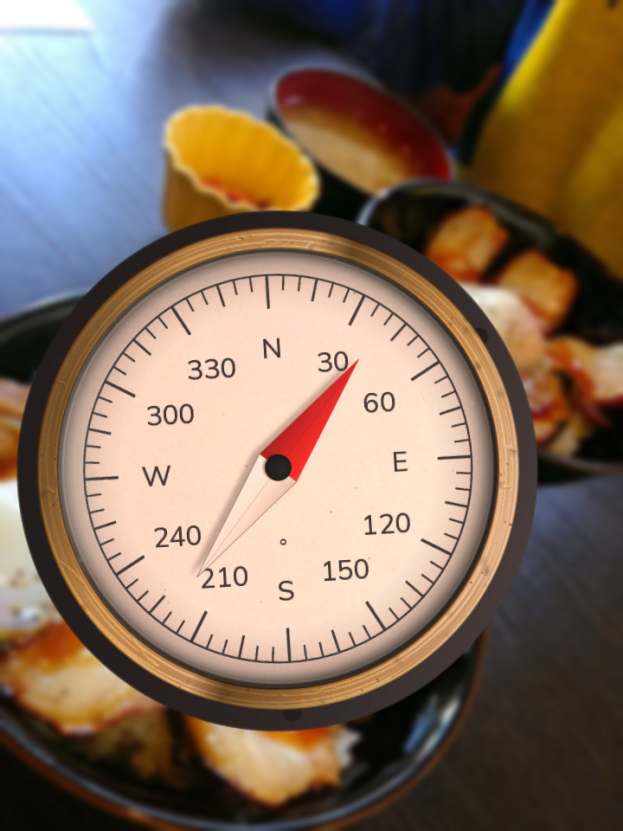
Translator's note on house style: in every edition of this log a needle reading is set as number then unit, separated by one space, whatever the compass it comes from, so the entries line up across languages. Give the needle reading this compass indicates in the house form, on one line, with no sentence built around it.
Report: 40 °
